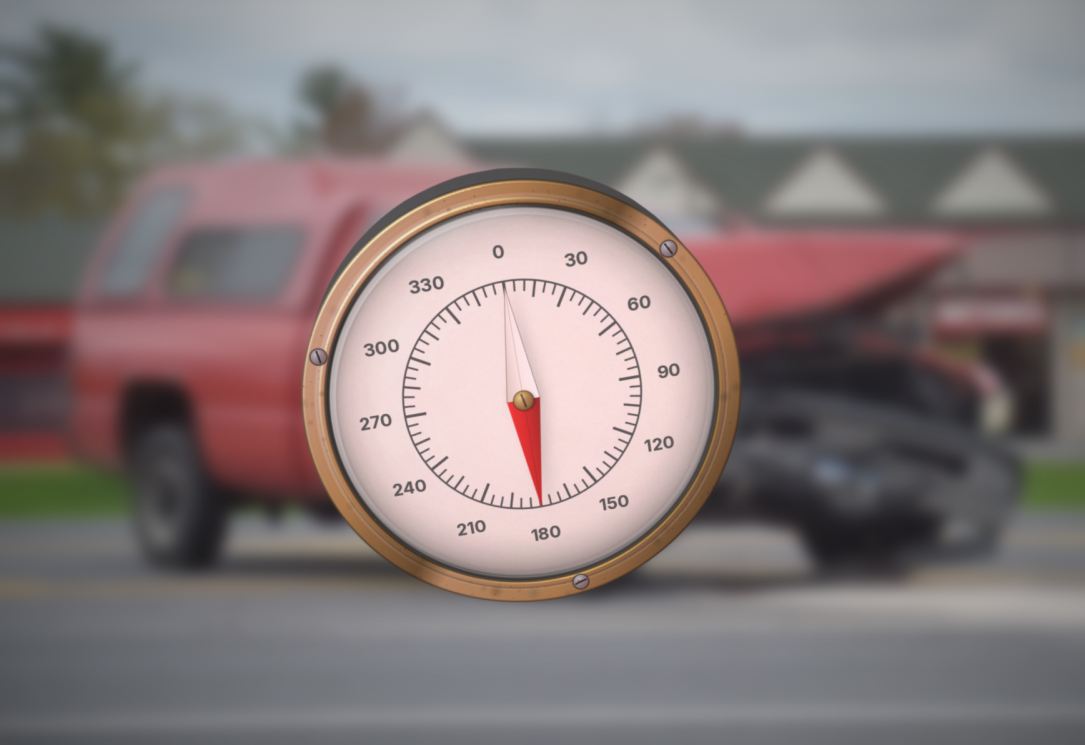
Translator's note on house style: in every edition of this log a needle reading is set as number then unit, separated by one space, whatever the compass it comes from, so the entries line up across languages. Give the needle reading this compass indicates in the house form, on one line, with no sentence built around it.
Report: 180 °
